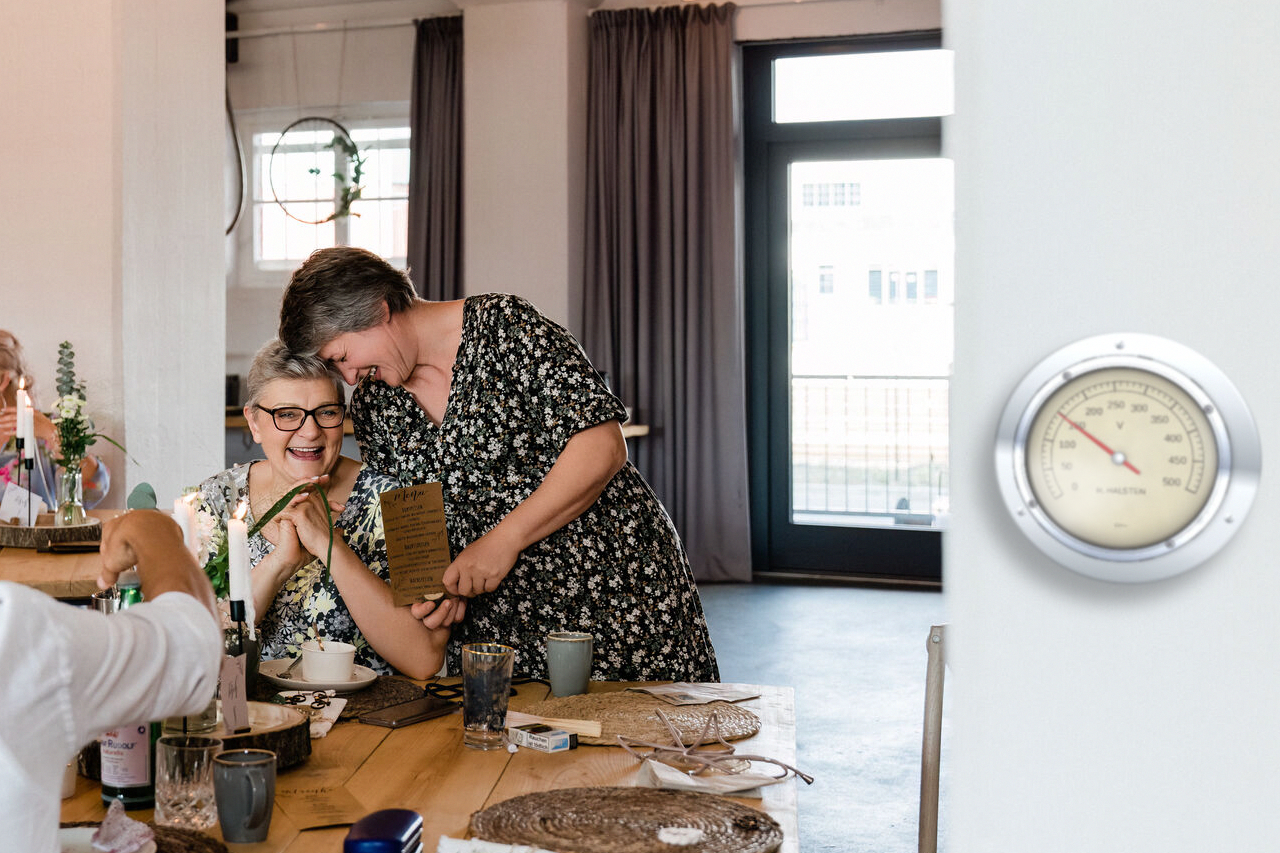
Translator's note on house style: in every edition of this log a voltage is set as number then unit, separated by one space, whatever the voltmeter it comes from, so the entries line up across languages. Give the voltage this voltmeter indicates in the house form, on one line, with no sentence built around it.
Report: 150 V
